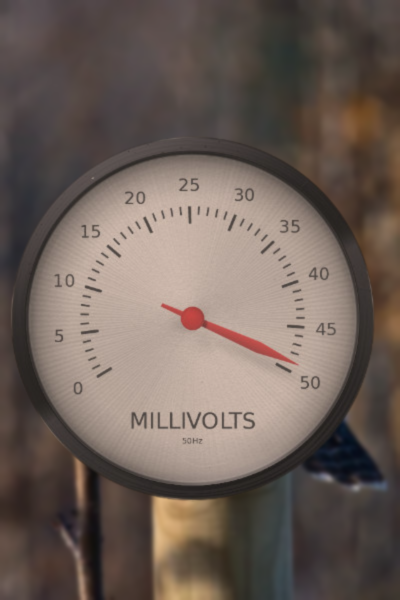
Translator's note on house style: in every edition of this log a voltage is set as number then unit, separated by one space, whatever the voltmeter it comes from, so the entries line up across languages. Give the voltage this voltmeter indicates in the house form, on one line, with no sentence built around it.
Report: 49 mV
